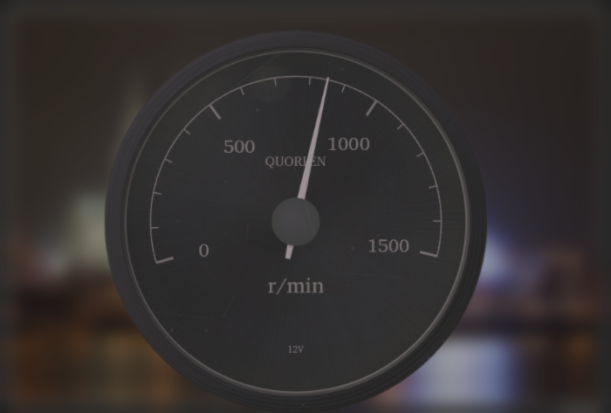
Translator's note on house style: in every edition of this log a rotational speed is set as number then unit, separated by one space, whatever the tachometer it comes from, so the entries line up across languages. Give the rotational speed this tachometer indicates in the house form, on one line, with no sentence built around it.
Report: 850 rpm
